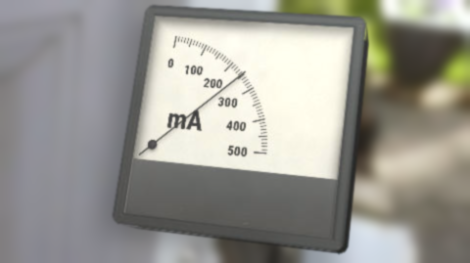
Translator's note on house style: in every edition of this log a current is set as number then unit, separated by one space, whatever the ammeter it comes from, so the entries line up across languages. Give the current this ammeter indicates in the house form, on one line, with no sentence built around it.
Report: 250 mA
